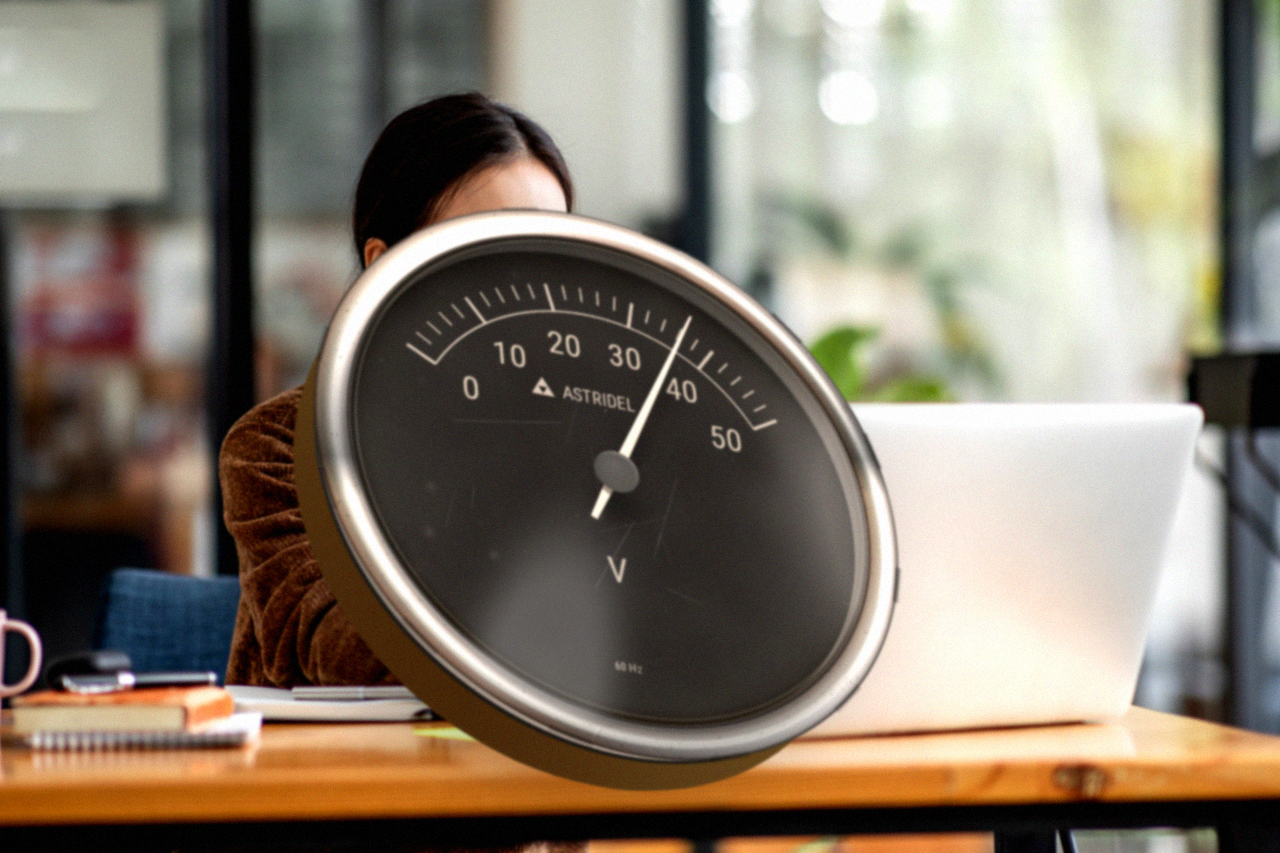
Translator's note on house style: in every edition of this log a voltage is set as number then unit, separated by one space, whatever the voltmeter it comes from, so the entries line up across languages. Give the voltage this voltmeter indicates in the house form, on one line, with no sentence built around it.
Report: 36 V
